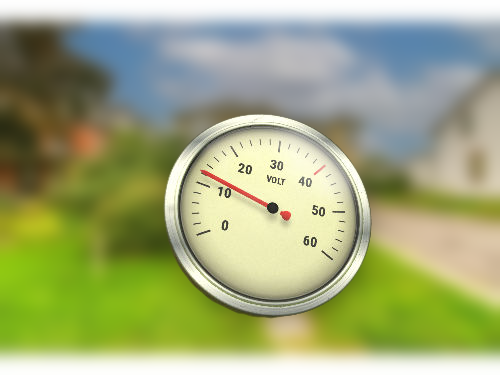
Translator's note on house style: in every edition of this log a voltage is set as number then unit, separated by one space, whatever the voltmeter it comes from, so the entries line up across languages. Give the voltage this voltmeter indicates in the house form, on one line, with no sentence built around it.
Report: 12 V
